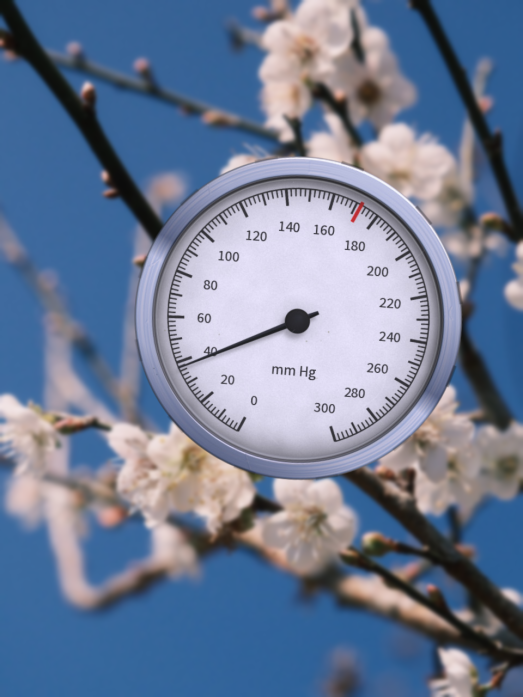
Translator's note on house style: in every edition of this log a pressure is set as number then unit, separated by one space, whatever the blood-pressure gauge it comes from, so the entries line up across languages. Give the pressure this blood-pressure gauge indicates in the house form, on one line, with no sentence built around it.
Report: 38 mmHg
